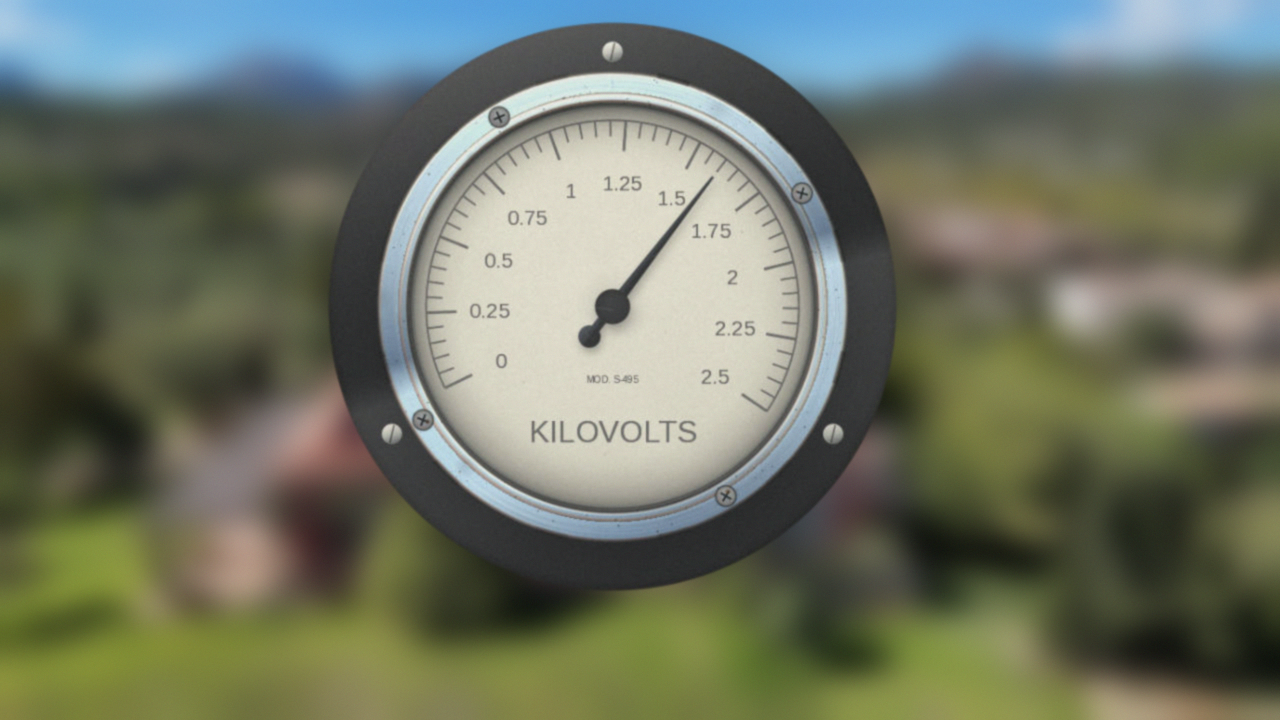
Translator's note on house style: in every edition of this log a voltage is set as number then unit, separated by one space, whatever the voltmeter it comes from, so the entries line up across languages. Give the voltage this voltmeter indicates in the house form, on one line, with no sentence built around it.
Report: 1.6 kV
